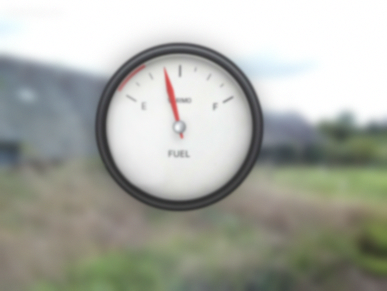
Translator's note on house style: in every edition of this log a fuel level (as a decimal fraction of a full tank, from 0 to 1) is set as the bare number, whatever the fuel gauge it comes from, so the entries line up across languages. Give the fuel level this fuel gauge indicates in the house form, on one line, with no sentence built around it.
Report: 0.375
